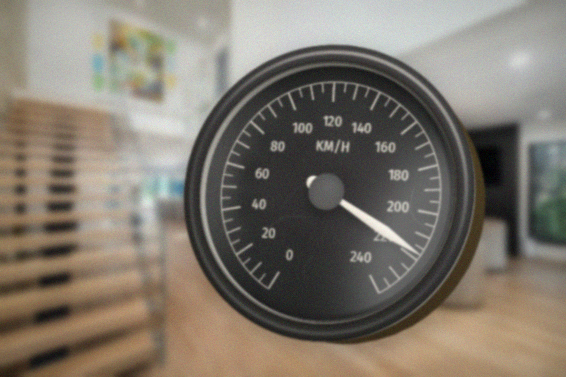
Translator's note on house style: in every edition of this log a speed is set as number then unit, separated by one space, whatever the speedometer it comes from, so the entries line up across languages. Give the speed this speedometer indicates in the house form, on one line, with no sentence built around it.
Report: 217.5 km/h
